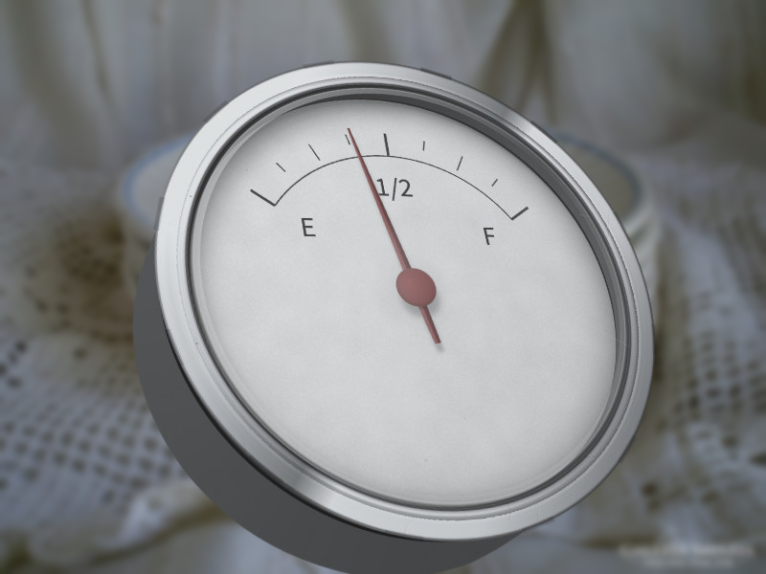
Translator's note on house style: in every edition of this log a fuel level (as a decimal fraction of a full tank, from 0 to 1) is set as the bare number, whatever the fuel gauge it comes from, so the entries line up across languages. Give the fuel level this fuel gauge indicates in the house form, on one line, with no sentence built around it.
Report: 0.375
